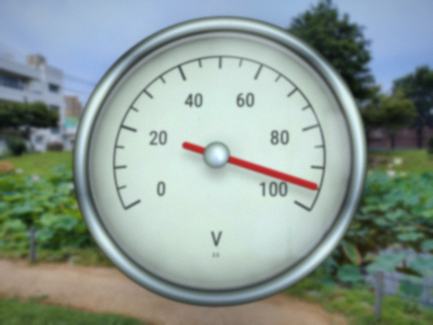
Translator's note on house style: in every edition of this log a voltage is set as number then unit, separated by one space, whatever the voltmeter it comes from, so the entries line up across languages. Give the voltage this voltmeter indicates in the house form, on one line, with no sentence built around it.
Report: 95 V
